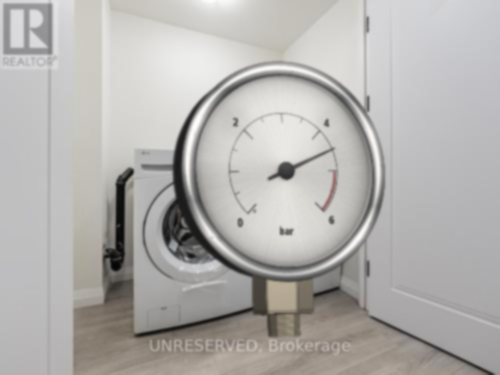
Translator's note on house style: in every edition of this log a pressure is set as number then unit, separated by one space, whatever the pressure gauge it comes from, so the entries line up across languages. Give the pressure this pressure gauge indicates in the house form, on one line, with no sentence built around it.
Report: 4.5 bar
